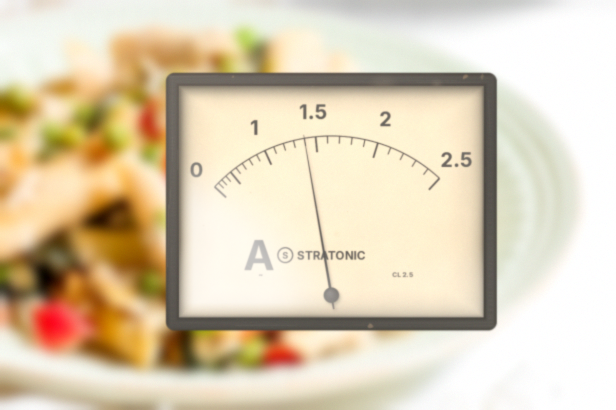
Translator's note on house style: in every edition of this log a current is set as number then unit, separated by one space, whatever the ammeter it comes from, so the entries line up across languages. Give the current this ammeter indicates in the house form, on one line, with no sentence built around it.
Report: 1.4 A
